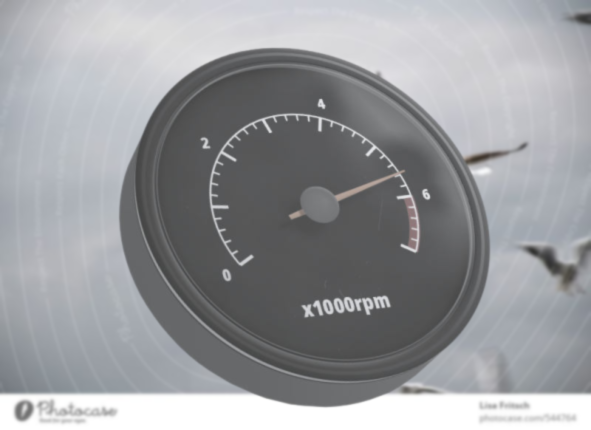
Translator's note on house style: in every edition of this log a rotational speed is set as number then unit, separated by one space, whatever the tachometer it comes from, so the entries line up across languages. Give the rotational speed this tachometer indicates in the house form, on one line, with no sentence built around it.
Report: 5600 rpm
